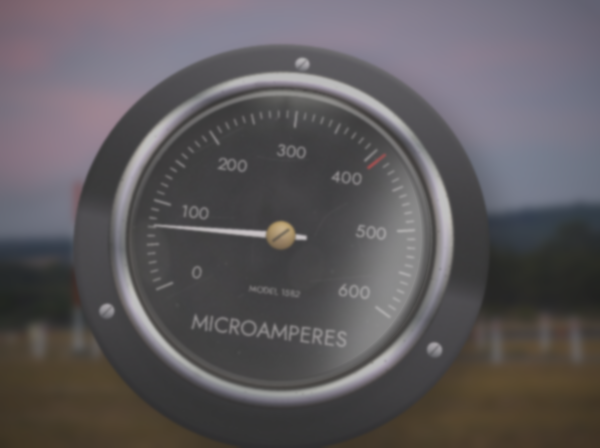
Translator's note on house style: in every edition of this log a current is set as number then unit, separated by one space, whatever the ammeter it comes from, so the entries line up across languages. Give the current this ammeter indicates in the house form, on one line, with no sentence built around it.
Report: 70 µA
